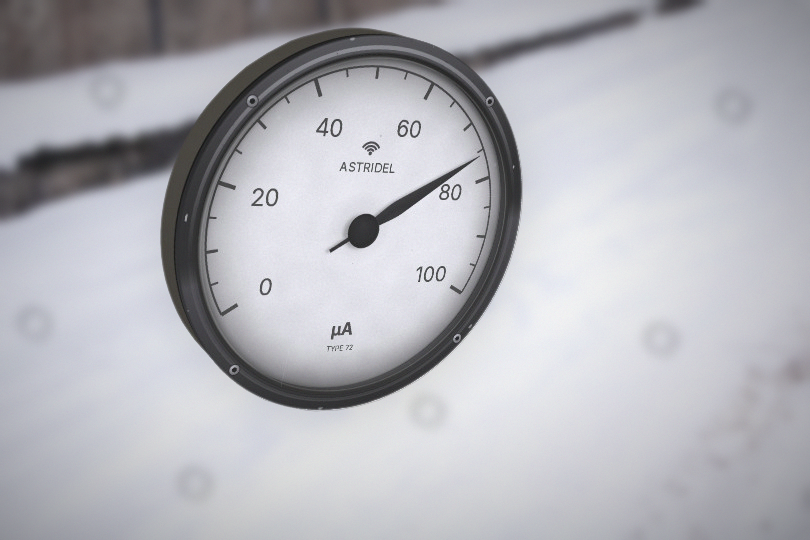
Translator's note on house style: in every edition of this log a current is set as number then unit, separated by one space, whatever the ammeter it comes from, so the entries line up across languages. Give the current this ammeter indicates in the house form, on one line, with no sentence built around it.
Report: 75 µA
